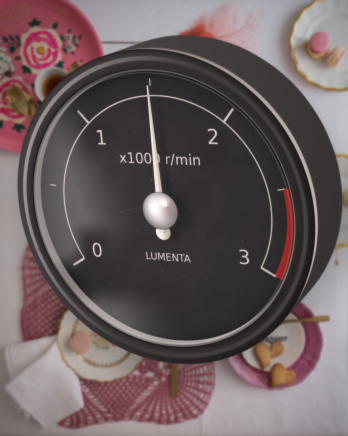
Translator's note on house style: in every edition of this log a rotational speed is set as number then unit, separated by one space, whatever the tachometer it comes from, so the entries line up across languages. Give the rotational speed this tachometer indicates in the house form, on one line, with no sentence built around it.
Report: 1500 rpm
